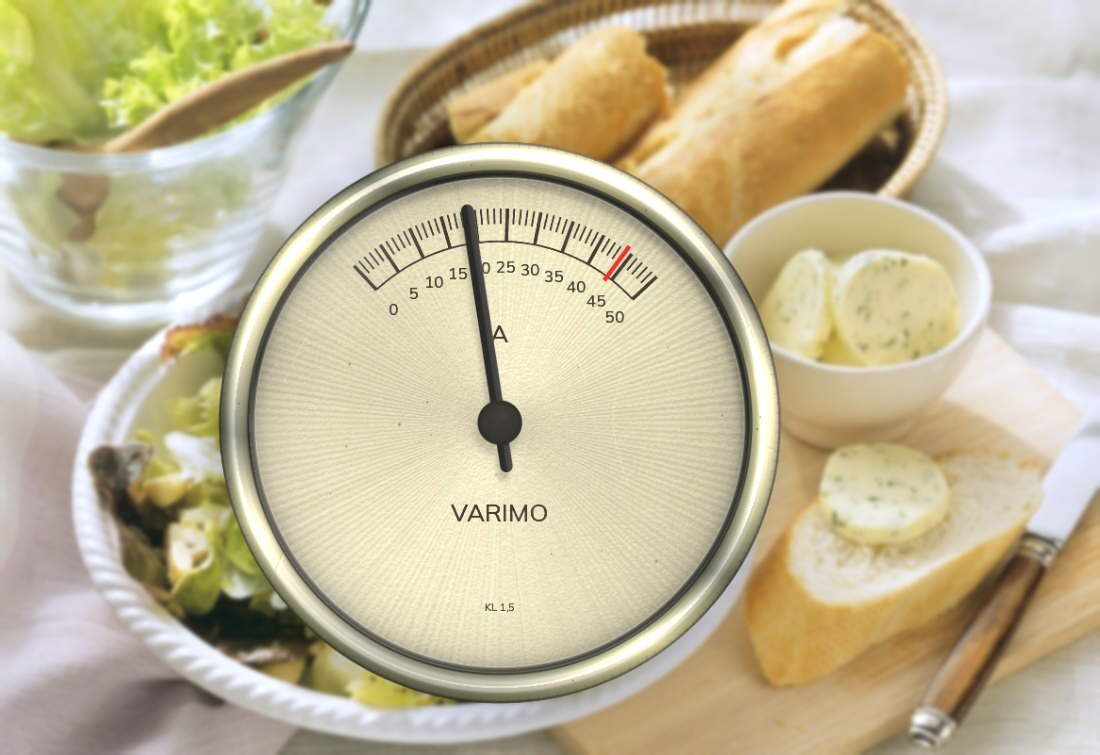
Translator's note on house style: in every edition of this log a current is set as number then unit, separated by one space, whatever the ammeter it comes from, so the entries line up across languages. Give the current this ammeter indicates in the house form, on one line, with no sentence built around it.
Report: 19 A
